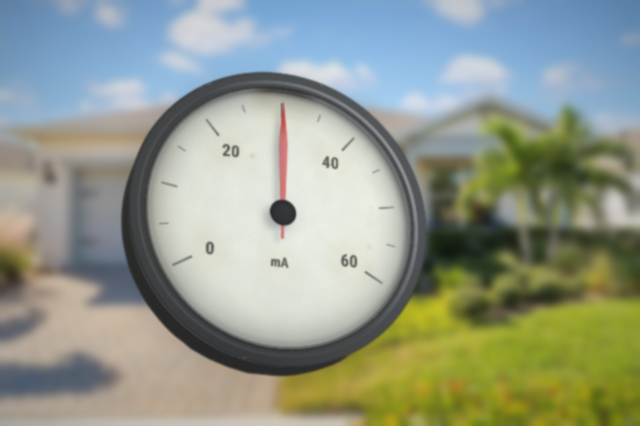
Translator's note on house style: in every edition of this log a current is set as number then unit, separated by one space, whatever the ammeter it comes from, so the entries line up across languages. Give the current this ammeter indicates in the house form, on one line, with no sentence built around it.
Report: 30 mA
